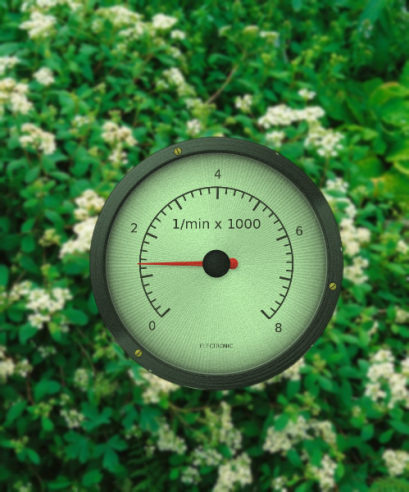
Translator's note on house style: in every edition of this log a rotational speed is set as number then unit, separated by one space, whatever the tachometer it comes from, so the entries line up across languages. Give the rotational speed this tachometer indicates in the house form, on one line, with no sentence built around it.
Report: 1300 rpm
